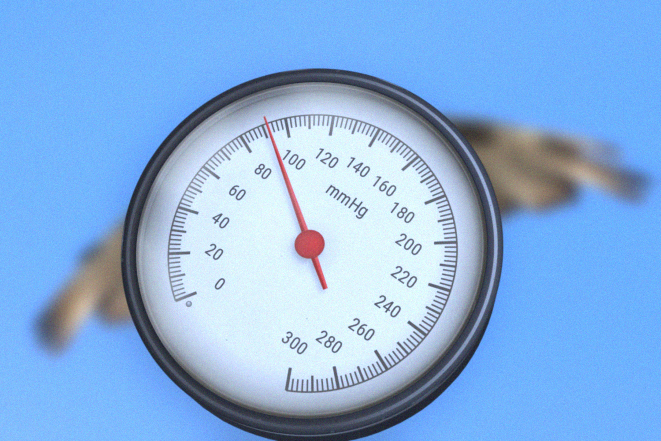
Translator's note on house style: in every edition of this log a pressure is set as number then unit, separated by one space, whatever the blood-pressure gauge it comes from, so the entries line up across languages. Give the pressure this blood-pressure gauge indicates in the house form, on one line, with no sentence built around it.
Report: 92 mmHg
